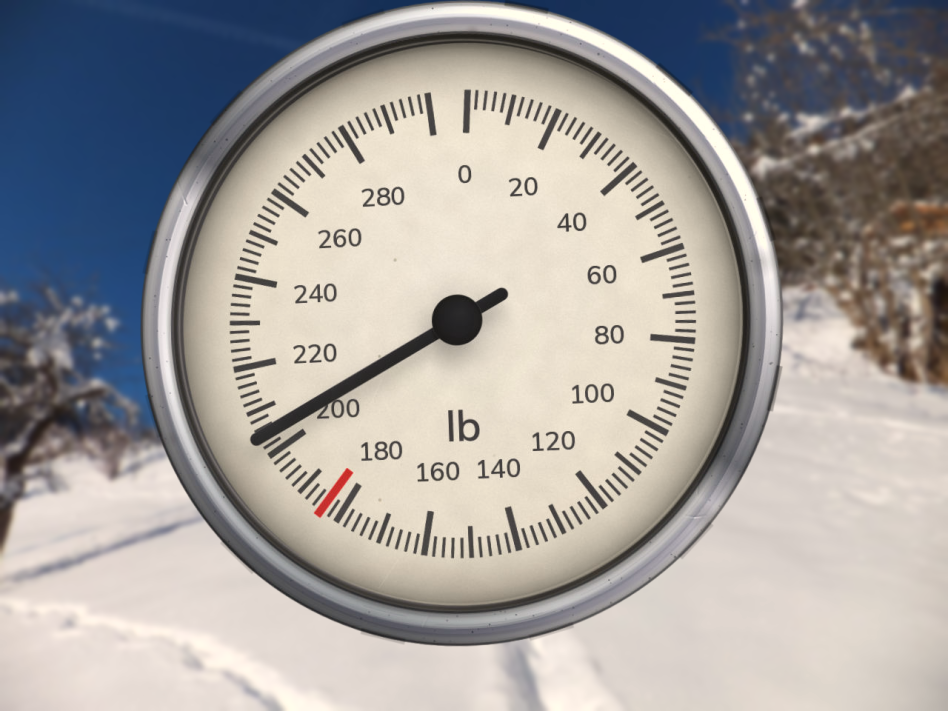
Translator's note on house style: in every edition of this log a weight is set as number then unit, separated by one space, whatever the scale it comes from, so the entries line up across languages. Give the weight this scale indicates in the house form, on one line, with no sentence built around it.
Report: 204 lb
